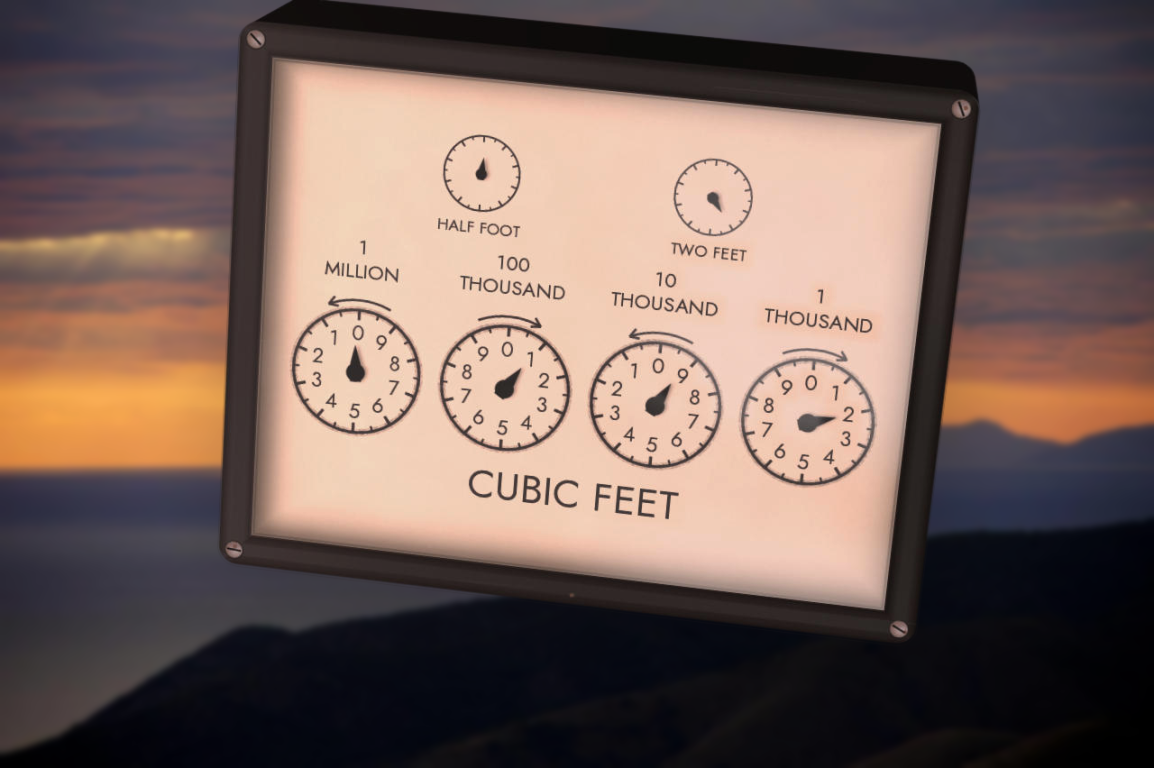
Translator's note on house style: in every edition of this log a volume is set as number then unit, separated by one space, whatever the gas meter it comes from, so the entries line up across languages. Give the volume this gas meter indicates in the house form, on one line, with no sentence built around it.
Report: 9200 ft³
